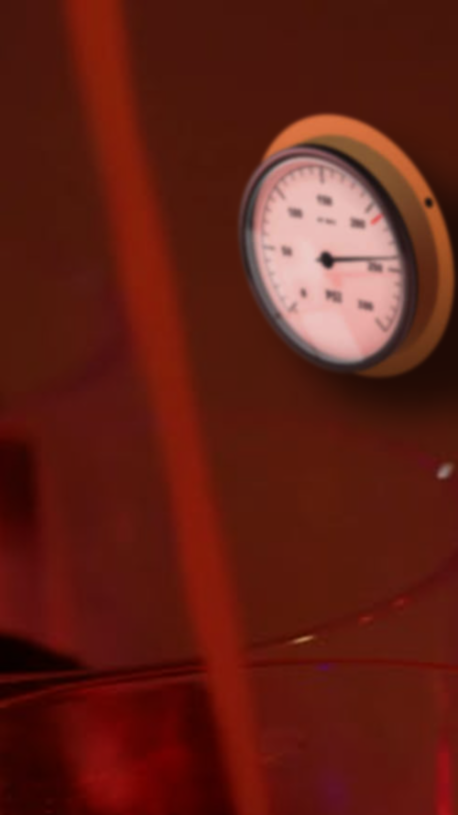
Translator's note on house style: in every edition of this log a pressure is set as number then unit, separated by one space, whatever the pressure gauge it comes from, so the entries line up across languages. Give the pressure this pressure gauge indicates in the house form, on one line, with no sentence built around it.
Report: 240 psi
